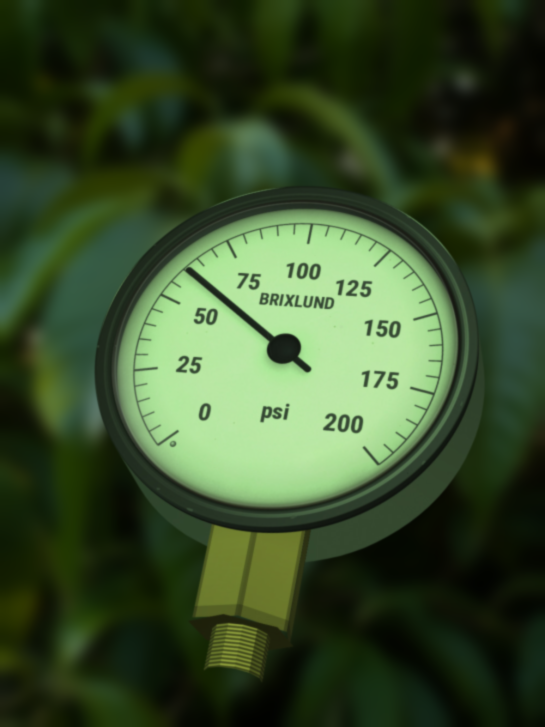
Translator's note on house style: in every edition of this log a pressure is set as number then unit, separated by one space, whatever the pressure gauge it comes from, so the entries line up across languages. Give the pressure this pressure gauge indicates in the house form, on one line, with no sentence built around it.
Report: 60 psi
